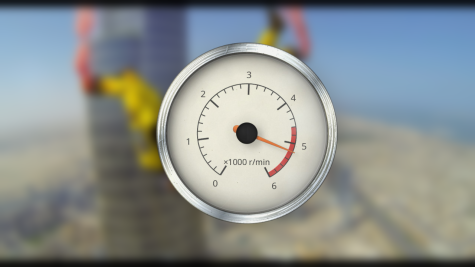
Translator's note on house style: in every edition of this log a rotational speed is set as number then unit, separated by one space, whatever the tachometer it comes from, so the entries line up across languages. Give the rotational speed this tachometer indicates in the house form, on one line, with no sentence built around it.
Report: 5200 rpm
